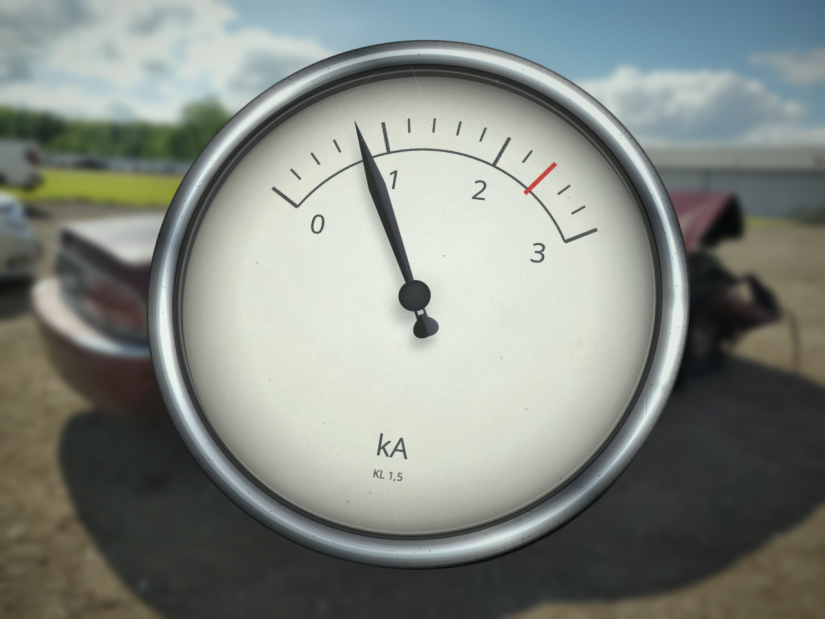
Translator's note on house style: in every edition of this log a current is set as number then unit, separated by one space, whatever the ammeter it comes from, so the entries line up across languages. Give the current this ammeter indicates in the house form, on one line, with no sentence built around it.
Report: 0.8 kA
